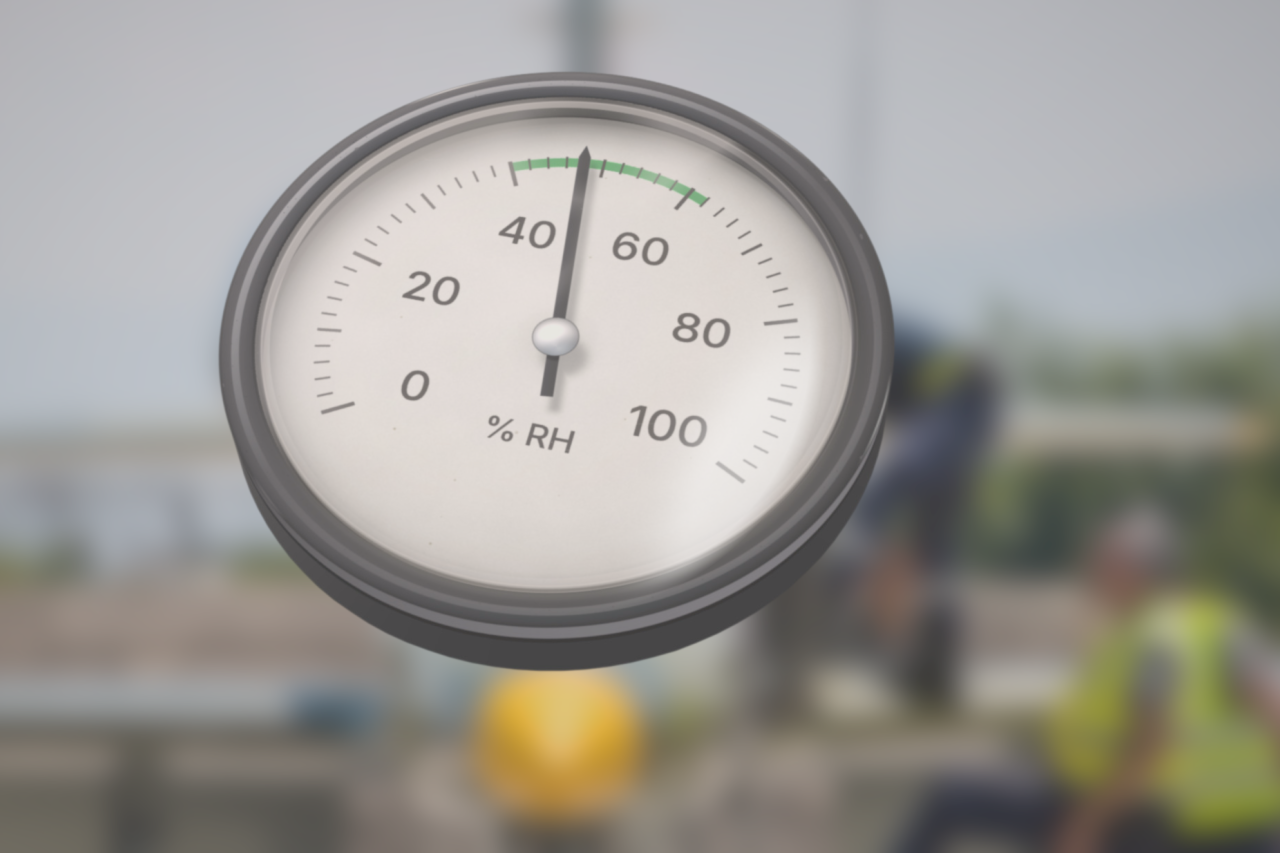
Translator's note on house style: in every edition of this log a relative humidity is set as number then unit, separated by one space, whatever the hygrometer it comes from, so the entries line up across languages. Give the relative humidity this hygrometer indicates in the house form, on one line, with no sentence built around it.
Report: 48 %
